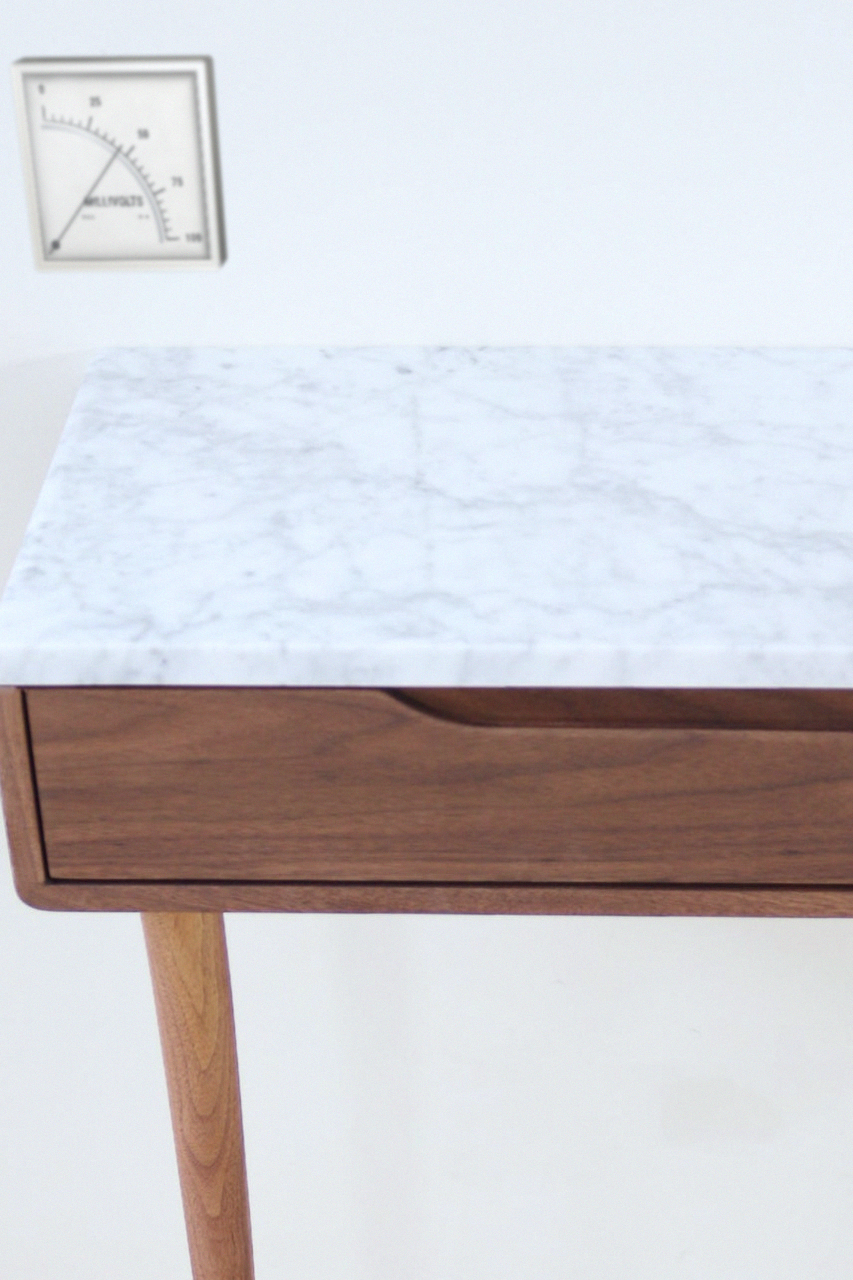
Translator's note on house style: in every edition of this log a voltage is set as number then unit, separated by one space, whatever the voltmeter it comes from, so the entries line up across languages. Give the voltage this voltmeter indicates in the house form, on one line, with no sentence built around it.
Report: 45 mV
